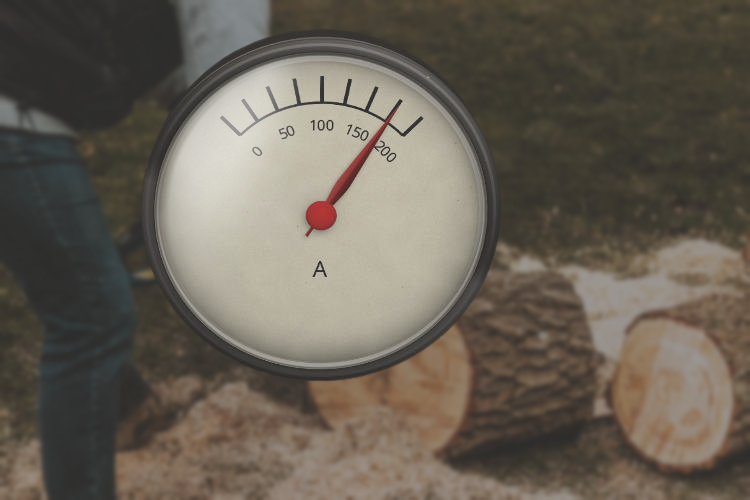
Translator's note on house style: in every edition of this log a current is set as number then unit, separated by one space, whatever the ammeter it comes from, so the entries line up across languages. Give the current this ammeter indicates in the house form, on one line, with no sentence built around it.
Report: 175 A
